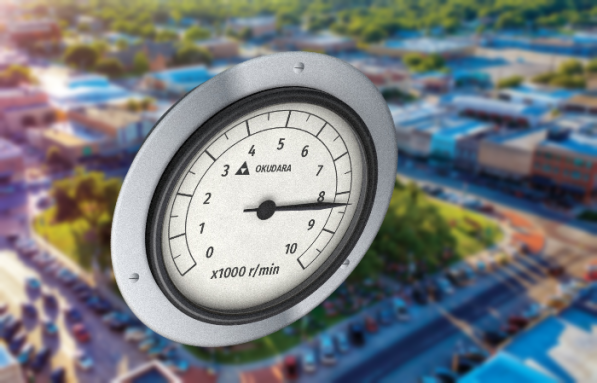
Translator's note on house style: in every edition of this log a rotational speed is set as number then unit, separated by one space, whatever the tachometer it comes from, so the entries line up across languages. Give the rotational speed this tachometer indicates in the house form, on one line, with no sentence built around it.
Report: 8250 rpm
